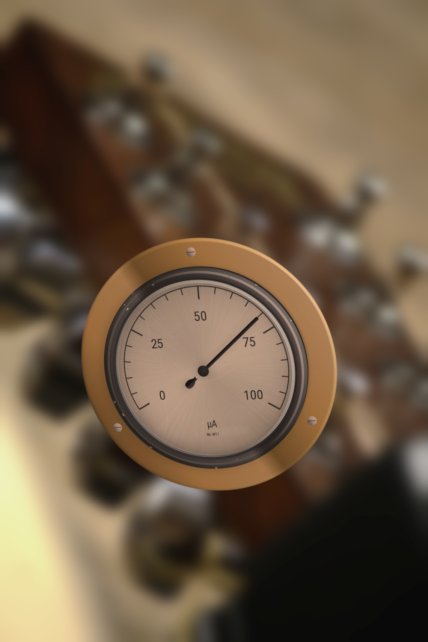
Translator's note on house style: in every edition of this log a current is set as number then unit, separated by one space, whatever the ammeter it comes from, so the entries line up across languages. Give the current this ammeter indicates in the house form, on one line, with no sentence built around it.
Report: 70 µA
